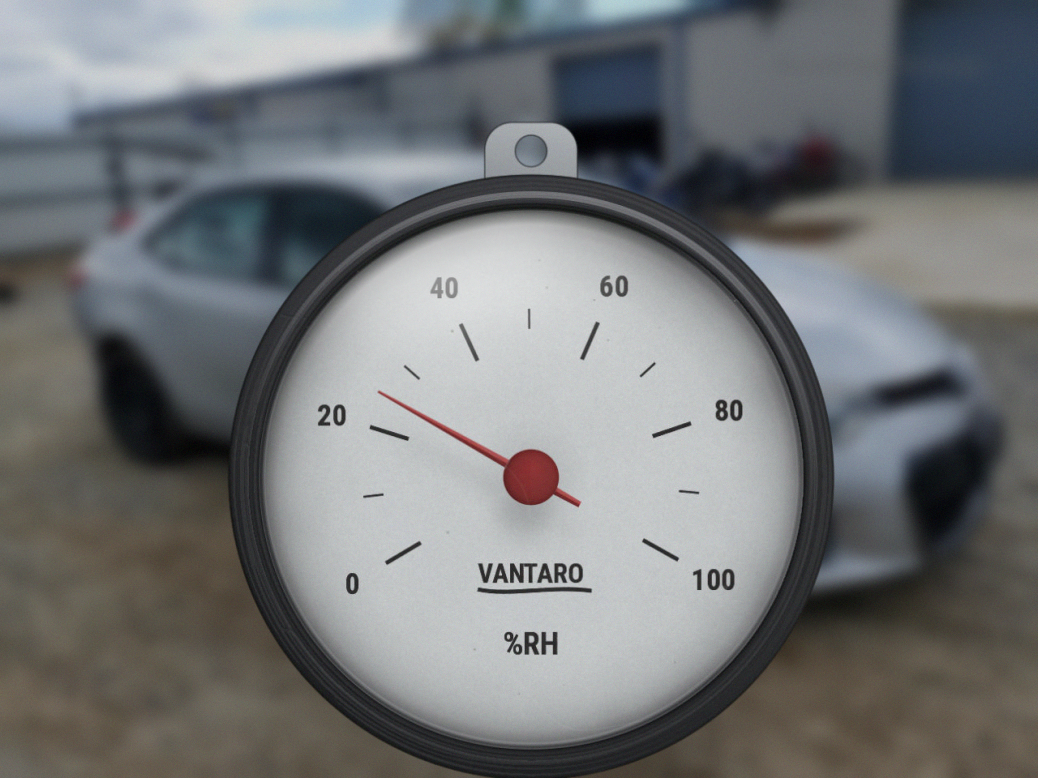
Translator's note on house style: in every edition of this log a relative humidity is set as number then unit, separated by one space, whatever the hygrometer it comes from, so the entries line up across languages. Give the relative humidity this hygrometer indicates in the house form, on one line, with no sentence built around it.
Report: 25 %
